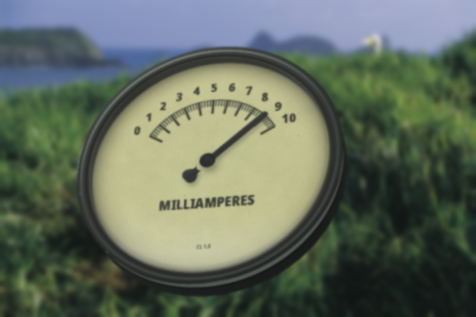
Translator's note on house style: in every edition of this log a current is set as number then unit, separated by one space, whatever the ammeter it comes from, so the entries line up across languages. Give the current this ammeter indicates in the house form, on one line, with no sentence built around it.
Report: 9 mA
